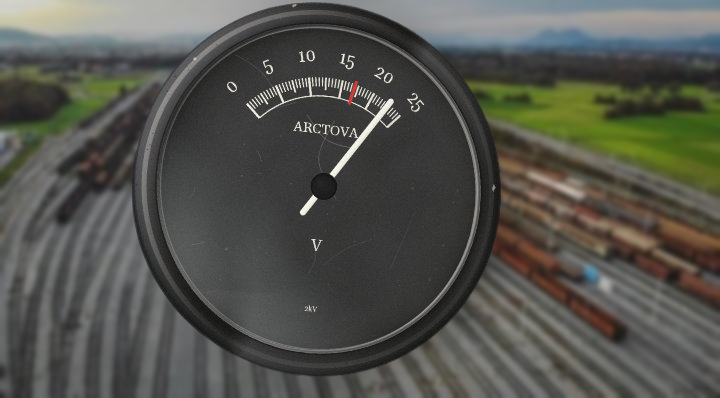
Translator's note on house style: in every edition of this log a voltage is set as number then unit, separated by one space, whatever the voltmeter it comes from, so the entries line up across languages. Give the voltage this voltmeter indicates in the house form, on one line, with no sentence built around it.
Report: 22.5 V
